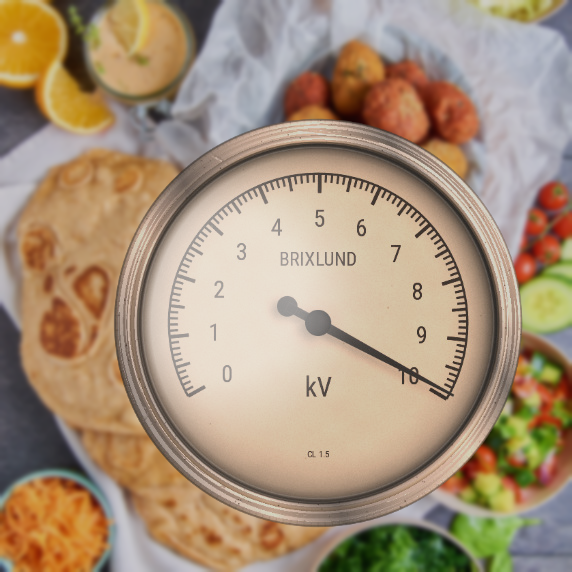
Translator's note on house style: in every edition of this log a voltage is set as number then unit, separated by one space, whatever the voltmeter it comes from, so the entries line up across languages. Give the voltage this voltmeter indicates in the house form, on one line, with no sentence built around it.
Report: 9.9 kV
